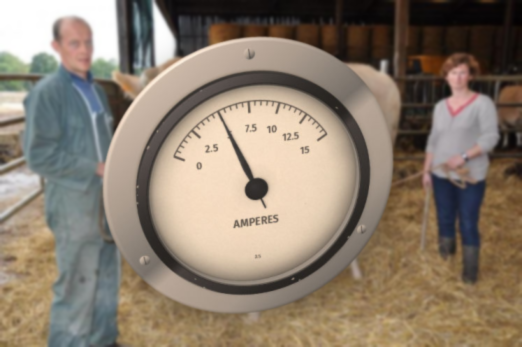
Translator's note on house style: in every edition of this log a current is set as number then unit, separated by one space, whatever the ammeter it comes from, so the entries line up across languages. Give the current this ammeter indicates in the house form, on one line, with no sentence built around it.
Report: 5 A
